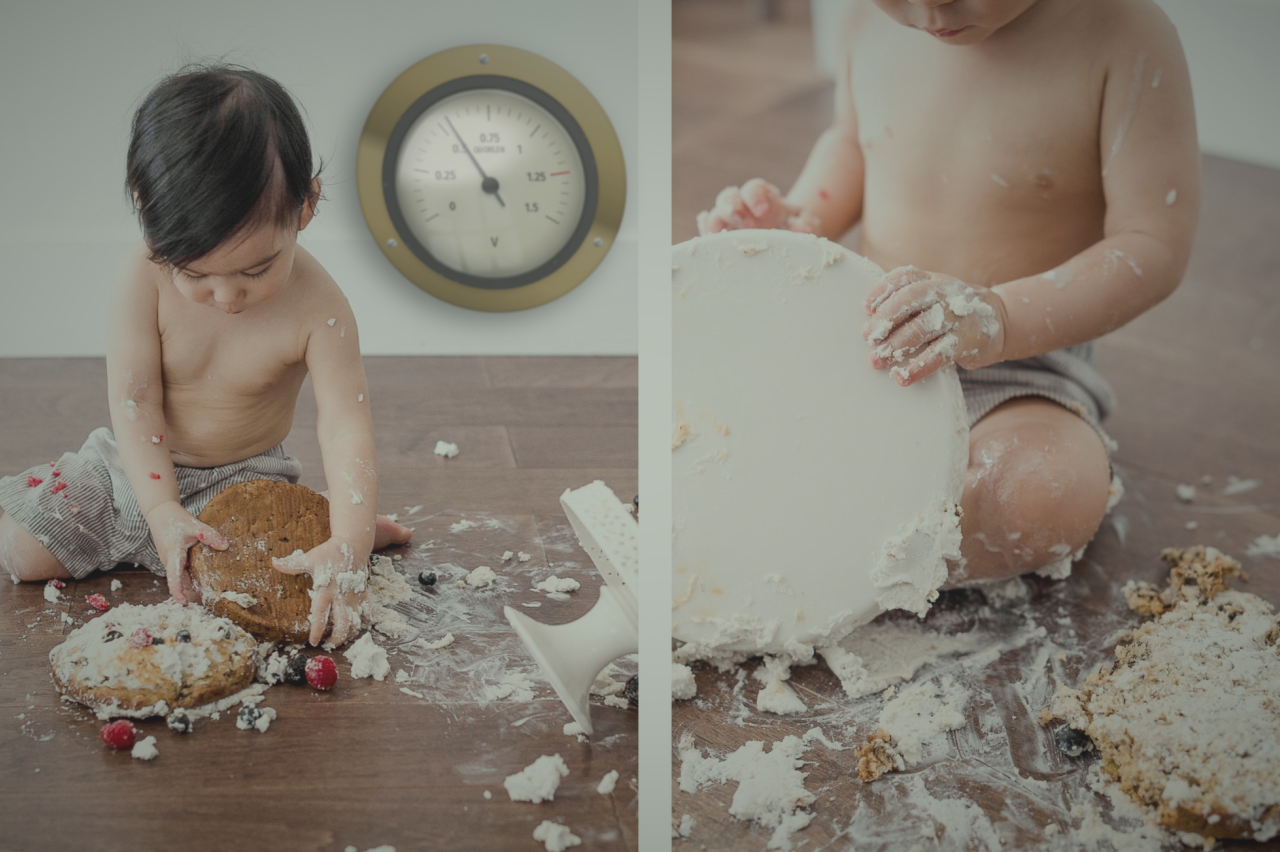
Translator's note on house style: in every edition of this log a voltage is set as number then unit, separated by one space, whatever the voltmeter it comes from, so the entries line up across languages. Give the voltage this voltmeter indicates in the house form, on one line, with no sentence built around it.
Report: 0.55 V
